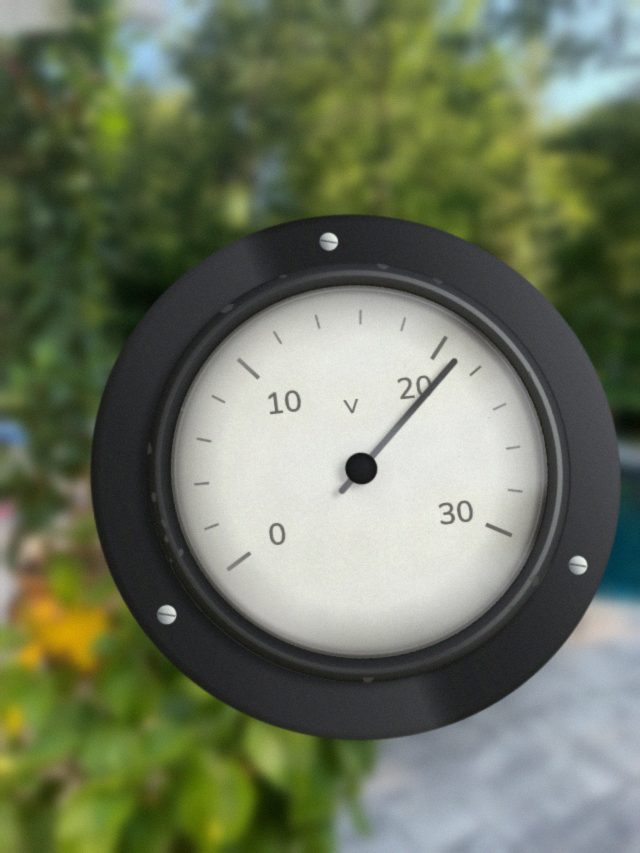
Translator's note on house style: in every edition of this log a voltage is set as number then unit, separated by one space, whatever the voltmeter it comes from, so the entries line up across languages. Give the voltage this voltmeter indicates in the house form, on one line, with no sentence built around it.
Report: 21 V
